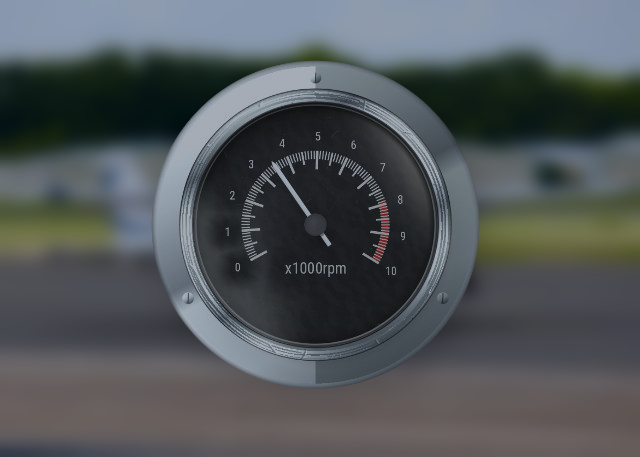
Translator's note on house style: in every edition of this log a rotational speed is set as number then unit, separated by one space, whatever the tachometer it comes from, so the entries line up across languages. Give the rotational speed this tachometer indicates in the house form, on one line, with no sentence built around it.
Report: 3500 rpm
